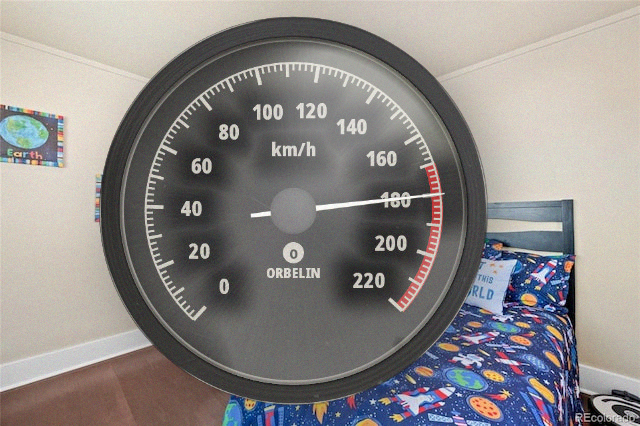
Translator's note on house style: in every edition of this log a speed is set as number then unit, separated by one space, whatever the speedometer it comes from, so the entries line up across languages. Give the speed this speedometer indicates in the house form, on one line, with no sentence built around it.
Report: 180 km/h
